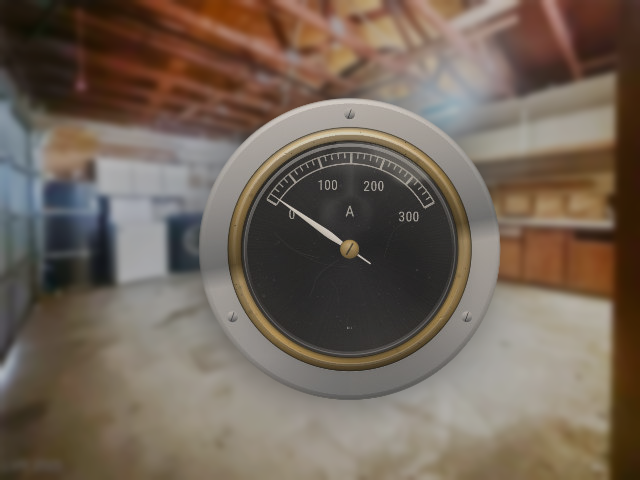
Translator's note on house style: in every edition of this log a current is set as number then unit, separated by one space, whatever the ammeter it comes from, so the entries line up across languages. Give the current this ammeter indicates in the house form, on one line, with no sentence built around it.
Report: 10 A
